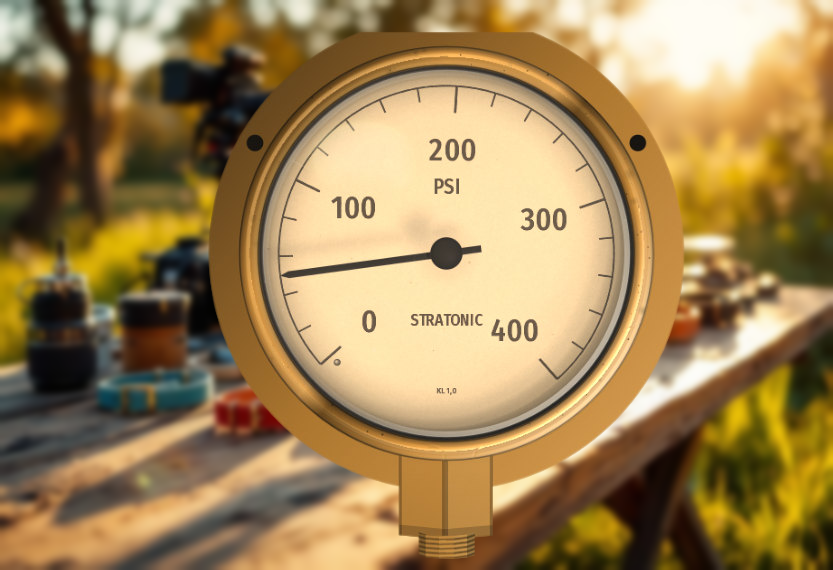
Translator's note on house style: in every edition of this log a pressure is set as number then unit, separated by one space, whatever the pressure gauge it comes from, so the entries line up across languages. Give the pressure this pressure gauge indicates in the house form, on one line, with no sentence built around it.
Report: 50 psi
